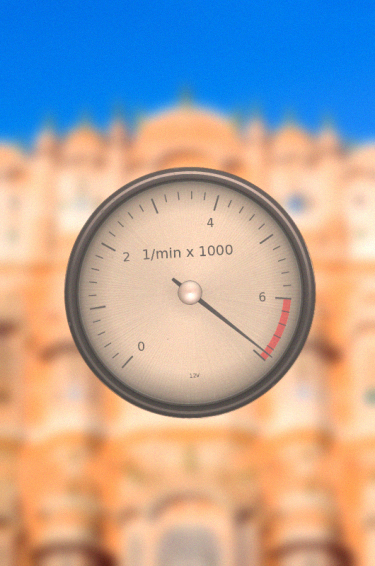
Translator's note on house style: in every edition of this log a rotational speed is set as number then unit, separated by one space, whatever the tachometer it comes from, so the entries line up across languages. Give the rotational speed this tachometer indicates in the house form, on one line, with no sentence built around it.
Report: 6900 rpm
